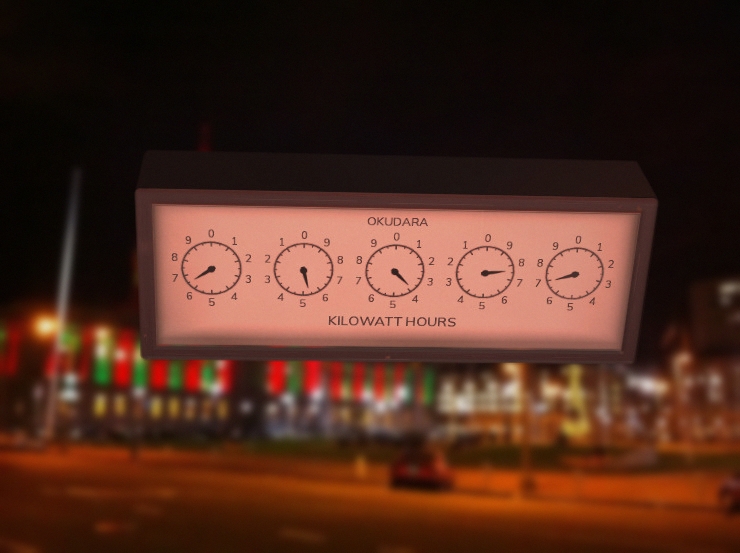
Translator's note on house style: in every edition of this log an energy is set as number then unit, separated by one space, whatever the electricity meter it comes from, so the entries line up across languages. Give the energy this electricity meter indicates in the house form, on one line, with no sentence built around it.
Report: 65377 kWh
